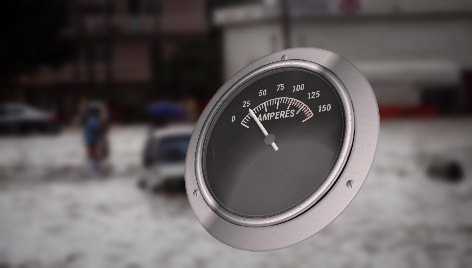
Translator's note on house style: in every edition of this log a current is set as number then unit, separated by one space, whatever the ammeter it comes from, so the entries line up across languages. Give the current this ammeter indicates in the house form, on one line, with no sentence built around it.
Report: 25 A
